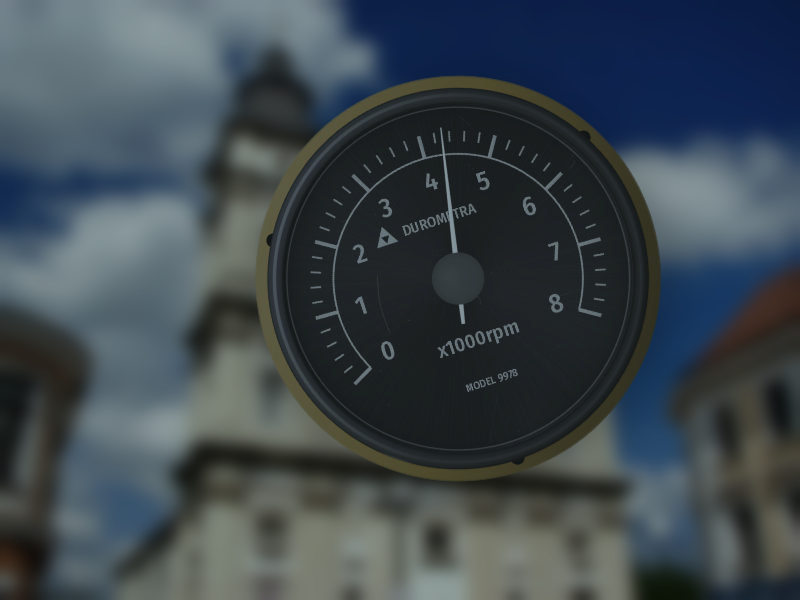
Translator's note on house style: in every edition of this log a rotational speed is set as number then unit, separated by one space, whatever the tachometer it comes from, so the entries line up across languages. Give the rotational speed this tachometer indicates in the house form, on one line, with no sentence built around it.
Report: 4300 rpm
